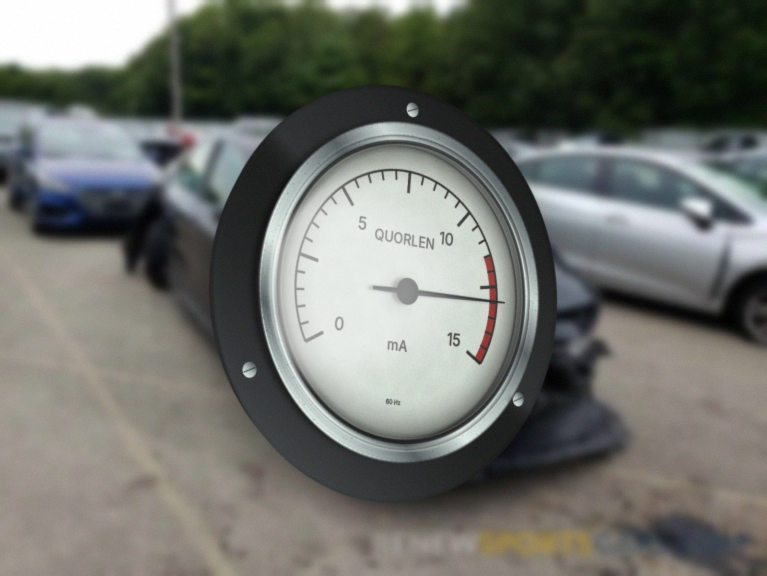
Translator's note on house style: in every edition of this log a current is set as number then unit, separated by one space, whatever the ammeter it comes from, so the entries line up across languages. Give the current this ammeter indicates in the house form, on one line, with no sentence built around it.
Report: 13 mA
